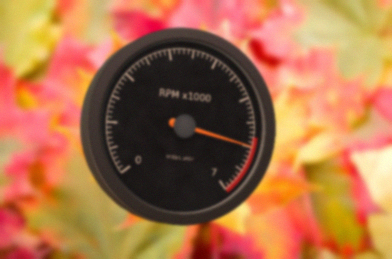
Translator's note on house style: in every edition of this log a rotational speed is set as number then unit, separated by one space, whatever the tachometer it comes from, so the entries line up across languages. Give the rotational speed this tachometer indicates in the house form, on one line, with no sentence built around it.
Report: 6000 rpm
